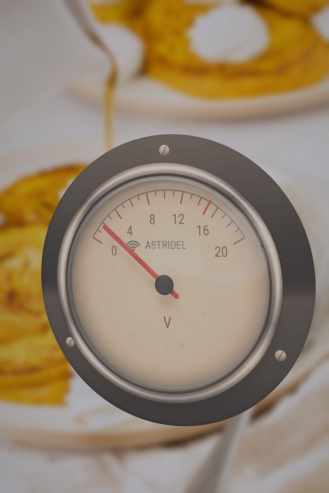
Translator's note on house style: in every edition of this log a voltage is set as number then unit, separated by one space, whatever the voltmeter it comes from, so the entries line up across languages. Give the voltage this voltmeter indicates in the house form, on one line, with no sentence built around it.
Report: 2 V
